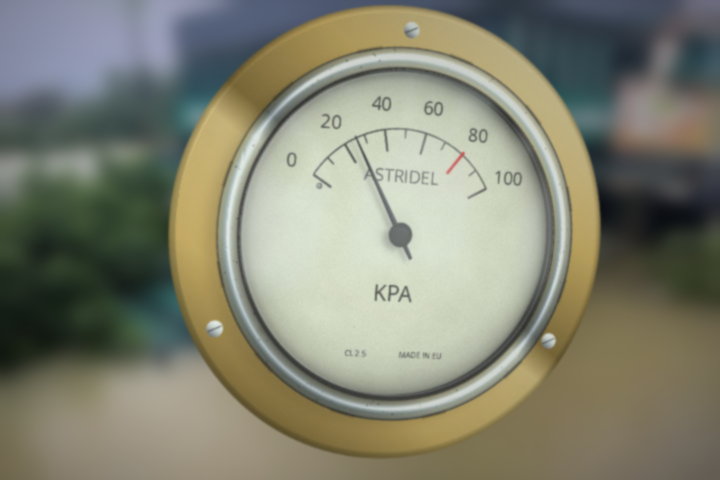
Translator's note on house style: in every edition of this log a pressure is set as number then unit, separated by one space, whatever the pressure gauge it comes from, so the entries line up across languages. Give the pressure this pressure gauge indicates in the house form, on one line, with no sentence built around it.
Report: 25 kPa
